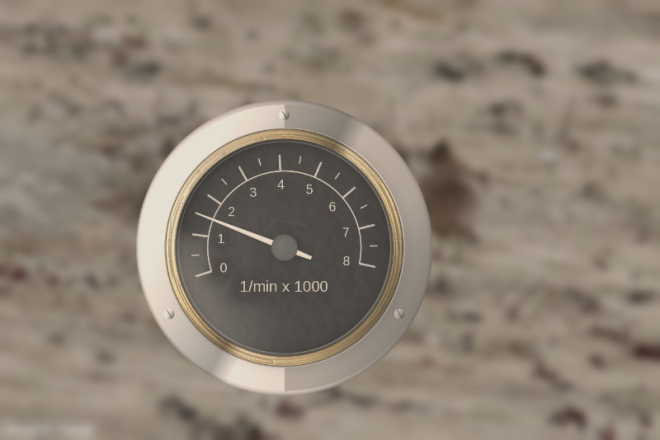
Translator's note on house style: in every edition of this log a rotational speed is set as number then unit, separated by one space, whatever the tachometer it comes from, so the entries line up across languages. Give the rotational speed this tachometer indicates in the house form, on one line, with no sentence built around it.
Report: 1500 rpm
